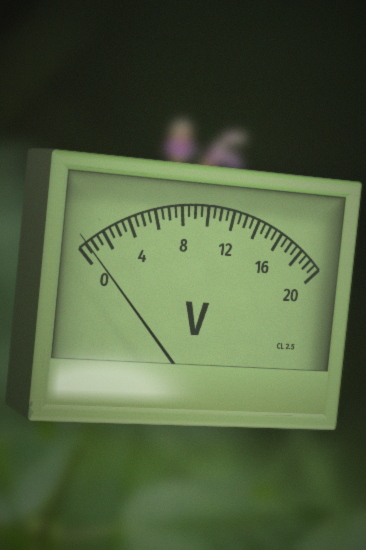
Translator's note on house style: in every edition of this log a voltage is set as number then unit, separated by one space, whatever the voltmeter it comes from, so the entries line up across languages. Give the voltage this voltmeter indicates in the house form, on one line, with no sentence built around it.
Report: 0.5 V
